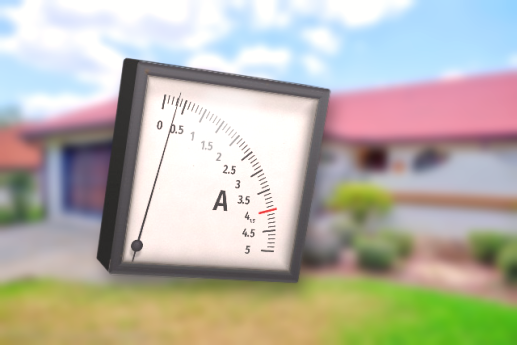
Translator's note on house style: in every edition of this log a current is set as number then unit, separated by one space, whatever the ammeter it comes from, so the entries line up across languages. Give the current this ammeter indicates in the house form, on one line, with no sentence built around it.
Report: 0.3 A
